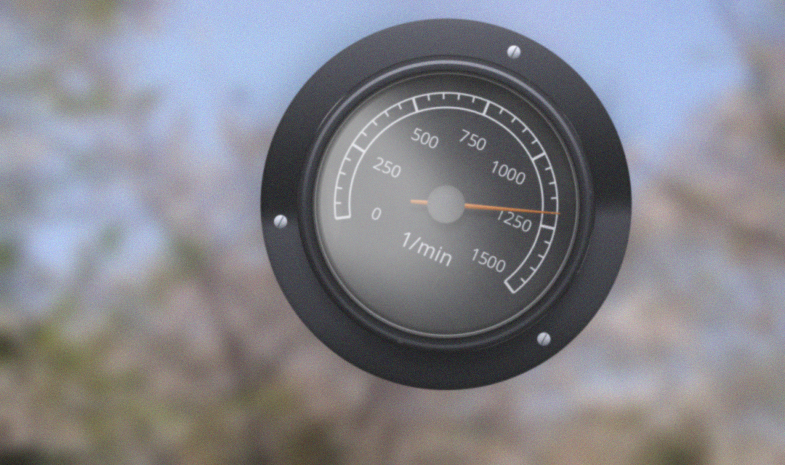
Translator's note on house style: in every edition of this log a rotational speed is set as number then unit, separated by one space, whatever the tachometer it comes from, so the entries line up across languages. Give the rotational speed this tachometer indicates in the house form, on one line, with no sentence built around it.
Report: 1200 rpm
